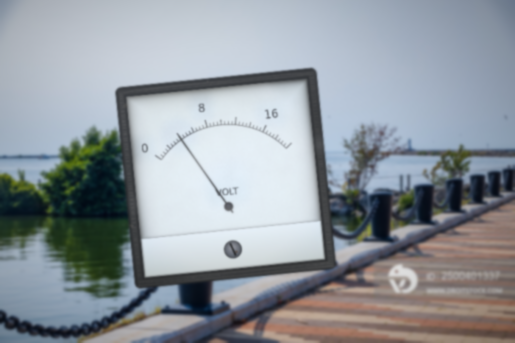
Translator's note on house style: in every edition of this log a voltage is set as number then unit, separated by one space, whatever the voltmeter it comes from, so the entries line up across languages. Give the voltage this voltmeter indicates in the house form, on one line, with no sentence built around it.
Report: 4 V
